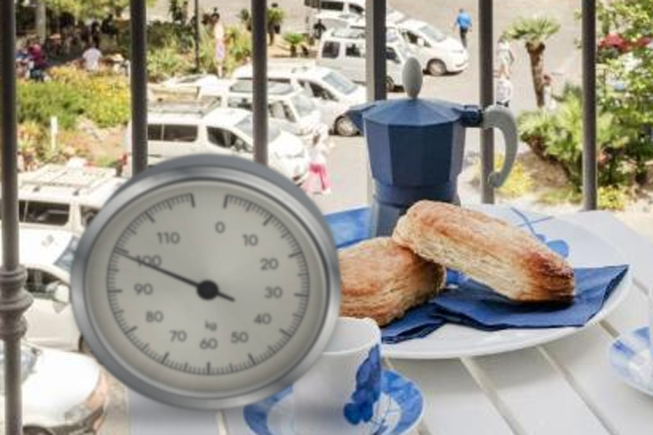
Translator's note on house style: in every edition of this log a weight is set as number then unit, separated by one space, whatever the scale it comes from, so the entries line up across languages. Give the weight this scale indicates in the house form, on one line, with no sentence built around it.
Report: 100 kg
